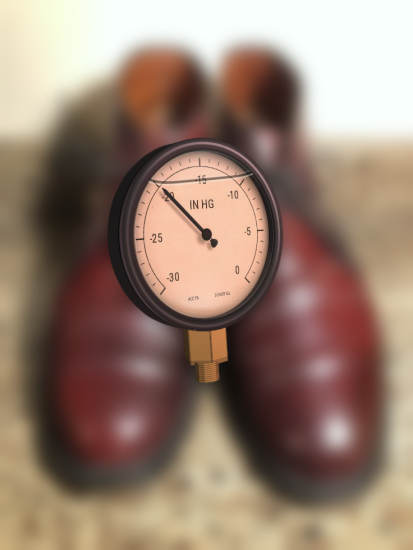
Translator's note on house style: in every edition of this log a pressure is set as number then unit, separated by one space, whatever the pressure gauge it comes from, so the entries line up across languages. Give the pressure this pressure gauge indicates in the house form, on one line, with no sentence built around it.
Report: -20 inHg
